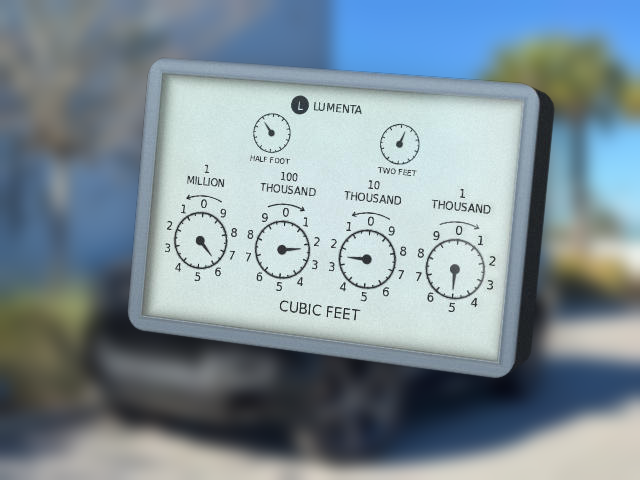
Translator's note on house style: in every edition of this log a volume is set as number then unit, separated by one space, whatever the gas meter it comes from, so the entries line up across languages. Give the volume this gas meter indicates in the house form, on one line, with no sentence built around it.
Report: 622500 ft³
